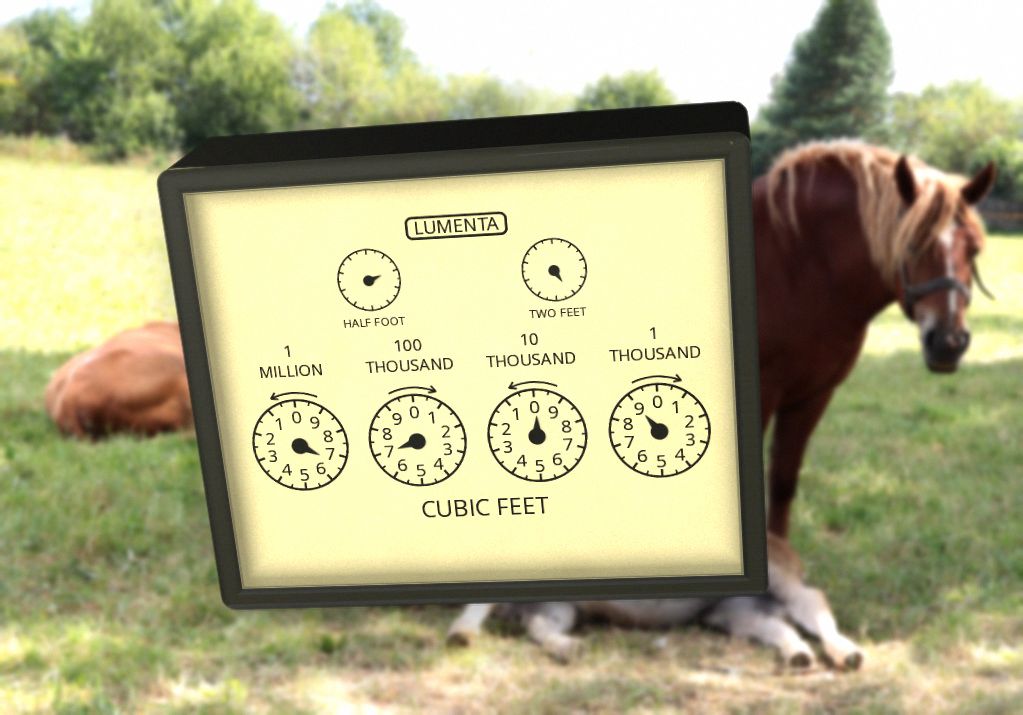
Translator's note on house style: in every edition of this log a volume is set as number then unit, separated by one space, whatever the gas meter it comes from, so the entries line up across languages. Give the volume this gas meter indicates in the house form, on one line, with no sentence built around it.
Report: 669900 ft³
